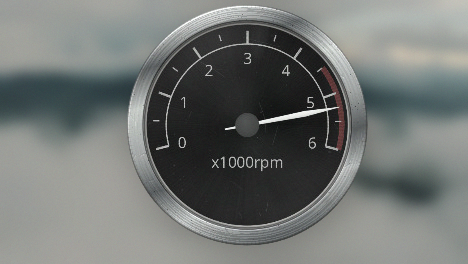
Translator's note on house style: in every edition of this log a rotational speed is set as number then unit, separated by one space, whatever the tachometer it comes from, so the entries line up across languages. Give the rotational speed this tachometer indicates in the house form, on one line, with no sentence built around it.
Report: 5250 rpm
